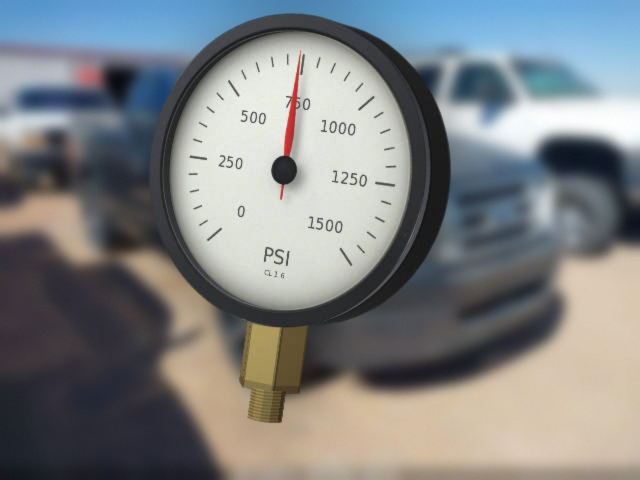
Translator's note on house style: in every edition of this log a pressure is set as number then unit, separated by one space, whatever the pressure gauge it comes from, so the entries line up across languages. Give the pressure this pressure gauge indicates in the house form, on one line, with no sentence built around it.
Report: 750 psi
